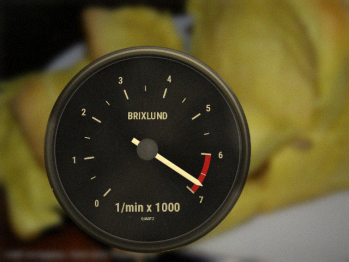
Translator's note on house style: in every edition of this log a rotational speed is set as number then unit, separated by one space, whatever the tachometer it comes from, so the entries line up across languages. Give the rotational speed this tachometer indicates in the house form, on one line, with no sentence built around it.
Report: 6750 rpm
